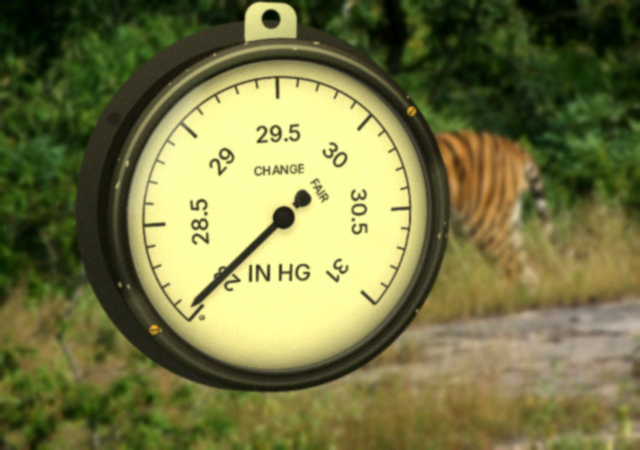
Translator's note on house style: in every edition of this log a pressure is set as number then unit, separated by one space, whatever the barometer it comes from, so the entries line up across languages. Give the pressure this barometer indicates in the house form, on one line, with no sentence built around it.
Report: 28.05 inHg
